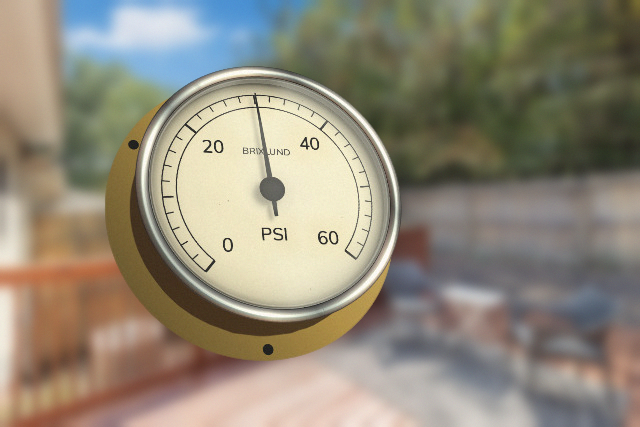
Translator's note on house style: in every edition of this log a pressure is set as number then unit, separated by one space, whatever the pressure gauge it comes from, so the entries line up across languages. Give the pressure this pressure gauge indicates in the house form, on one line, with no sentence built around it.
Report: 30 psi
